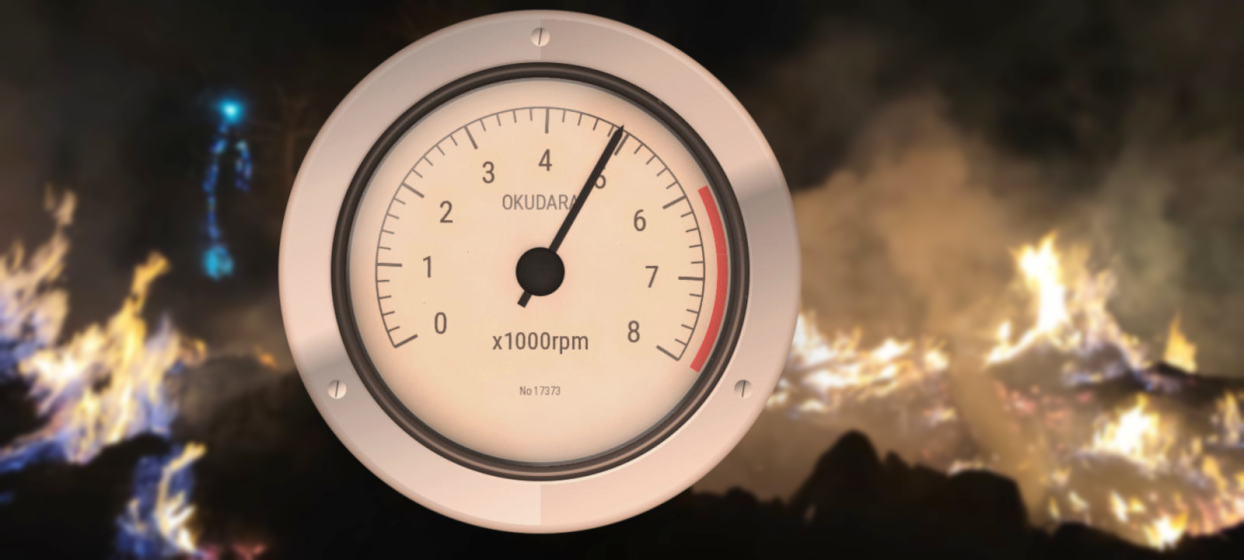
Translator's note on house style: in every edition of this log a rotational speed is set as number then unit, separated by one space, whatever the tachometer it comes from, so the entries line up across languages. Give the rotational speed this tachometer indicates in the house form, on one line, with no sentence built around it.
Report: 4900 rpm
